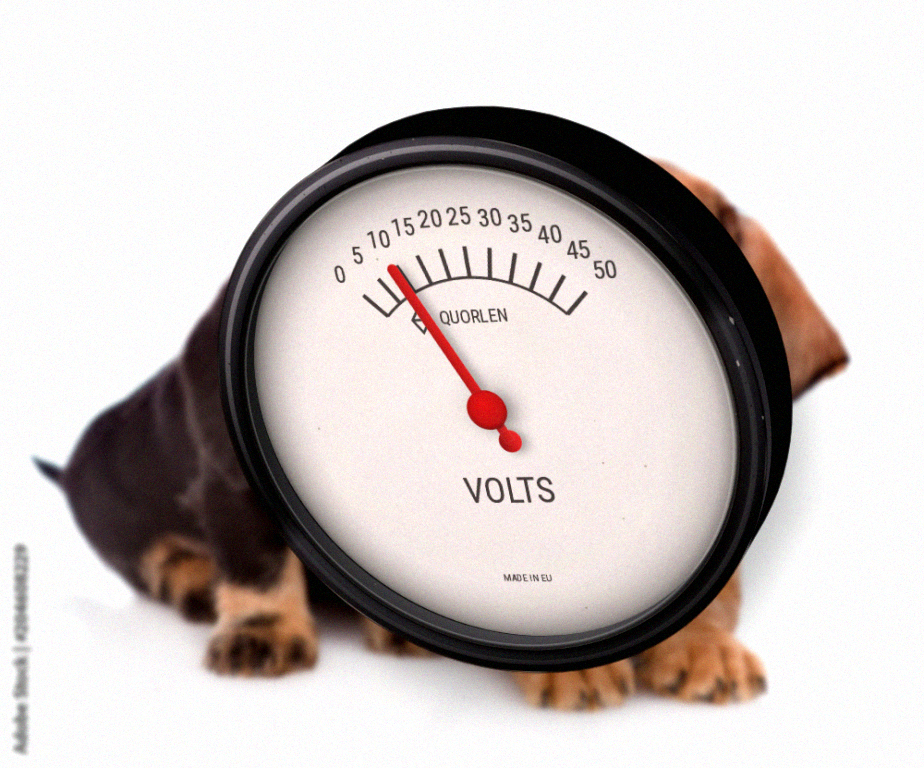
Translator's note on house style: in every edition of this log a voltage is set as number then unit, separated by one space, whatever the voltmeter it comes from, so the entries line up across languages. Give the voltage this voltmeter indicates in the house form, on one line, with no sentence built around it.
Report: 10 V
